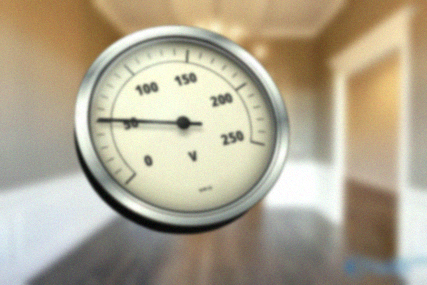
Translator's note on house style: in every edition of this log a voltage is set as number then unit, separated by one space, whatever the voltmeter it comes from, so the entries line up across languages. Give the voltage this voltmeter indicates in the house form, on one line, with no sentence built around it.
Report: 50 V
